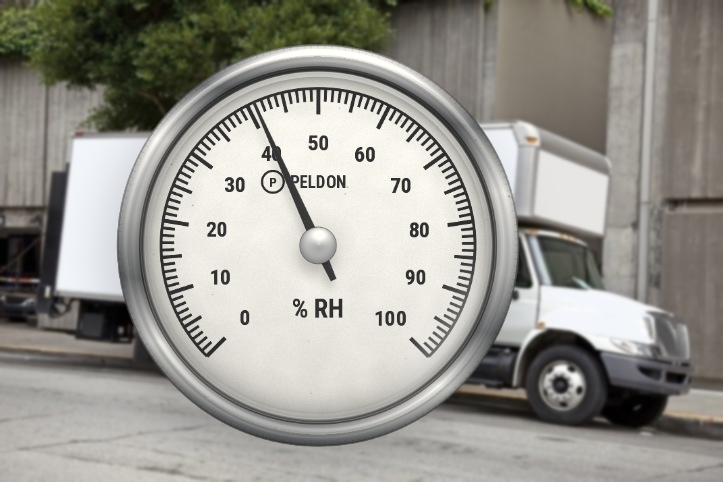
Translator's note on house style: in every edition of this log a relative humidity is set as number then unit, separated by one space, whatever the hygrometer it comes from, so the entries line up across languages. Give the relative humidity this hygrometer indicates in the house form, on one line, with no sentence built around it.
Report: 41 %
